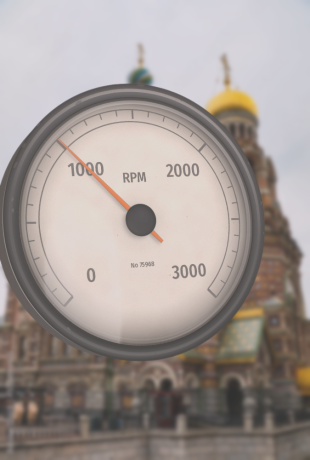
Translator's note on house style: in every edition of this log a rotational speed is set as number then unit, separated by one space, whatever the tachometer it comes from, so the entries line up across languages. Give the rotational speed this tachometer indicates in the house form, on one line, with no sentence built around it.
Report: 1000 rpm
